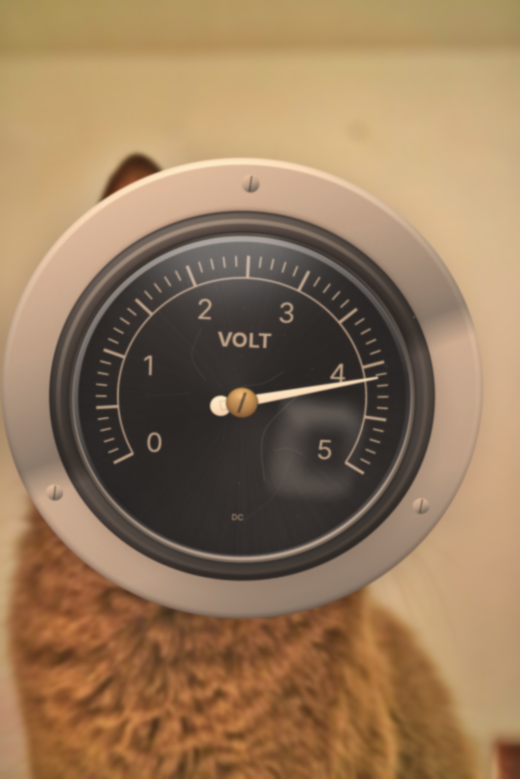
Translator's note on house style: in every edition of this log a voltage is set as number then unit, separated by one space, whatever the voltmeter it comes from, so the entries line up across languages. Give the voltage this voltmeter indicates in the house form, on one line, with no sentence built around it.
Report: 4.1 V
